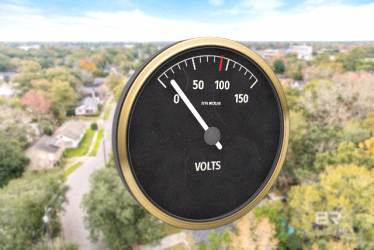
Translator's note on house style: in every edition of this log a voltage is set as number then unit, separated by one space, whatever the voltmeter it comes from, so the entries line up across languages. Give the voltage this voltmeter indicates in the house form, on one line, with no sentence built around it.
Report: 10 V
